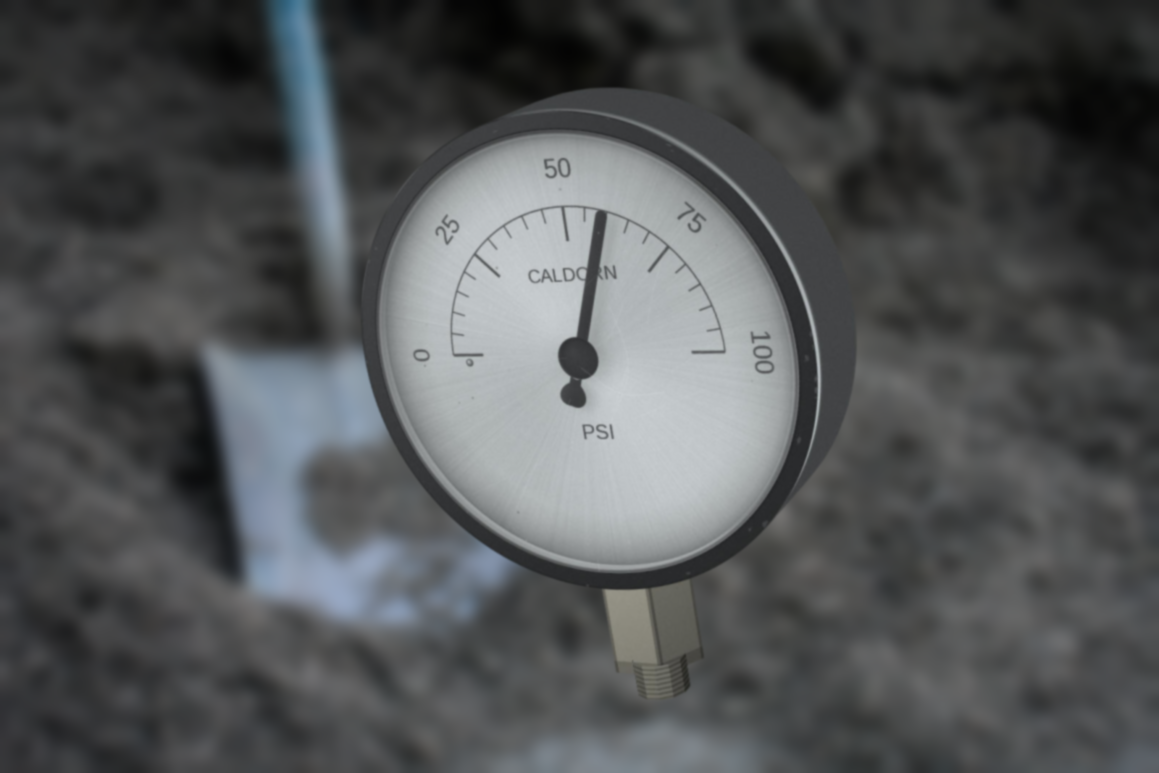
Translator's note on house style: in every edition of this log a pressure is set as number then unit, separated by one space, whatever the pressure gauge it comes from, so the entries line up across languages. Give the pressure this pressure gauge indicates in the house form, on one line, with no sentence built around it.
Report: 60 psi
